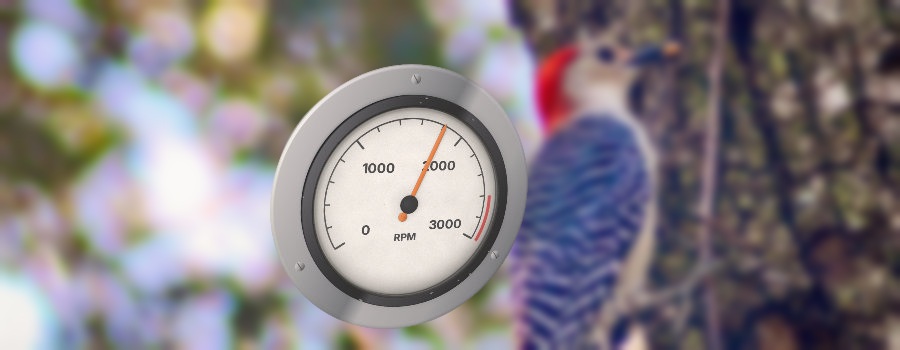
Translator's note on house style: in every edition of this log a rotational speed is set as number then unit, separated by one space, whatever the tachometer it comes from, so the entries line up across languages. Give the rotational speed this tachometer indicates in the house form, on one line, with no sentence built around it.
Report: 1800 rpm
